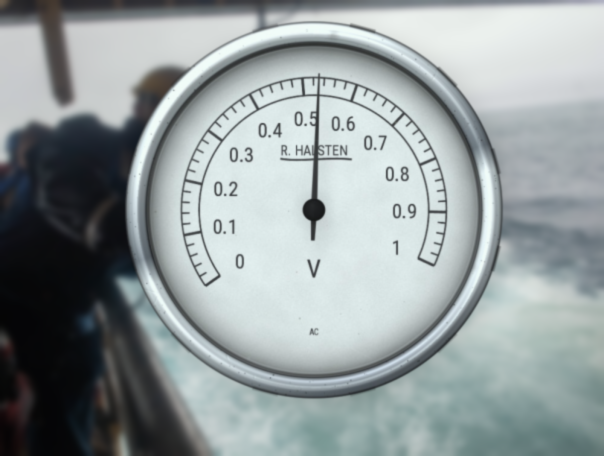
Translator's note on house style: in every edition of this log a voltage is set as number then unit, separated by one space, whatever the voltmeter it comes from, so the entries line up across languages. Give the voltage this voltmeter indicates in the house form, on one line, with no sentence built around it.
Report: 0.53 V
